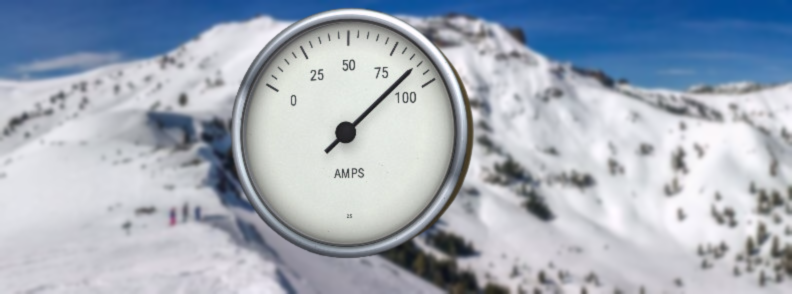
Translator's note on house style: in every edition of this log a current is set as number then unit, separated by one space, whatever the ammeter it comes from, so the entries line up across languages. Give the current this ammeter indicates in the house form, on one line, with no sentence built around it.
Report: 90 A
